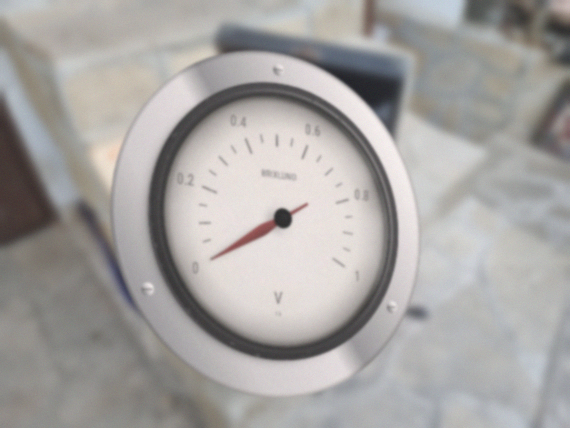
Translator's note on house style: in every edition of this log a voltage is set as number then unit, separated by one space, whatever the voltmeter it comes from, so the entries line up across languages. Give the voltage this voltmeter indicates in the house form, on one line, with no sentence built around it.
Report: 0 V
